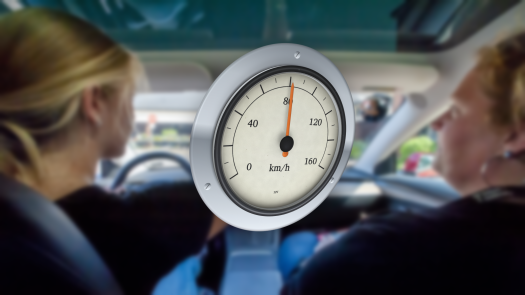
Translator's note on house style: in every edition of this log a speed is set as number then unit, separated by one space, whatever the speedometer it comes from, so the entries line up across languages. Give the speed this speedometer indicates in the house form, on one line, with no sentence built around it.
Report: 80 km/h
